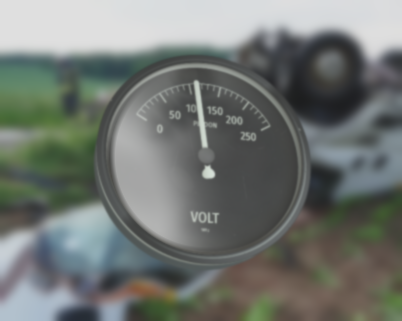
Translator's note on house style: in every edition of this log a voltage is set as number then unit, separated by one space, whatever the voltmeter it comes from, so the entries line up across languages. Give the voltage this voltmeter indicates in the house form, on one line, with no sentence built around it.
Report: 110 V
